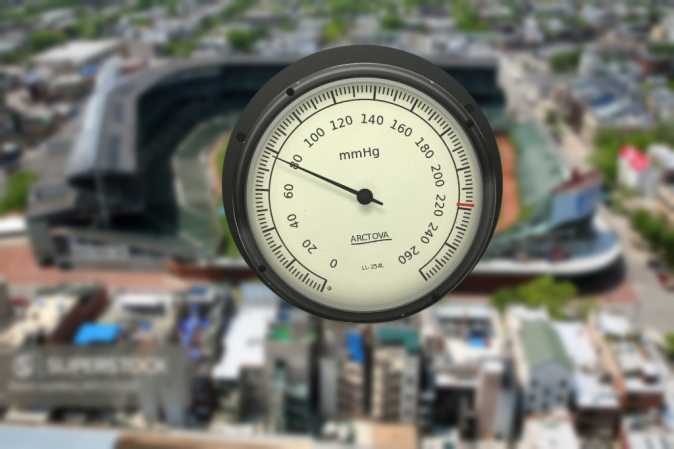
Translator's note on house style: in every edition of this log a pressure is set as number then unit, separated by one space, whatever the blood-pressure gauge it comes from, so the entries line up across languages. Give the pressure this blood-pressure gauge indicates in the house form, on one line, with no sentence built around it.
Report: 78 mmHg
